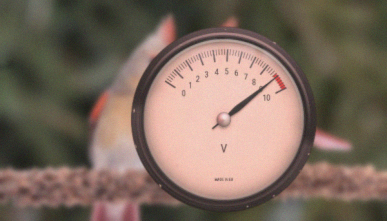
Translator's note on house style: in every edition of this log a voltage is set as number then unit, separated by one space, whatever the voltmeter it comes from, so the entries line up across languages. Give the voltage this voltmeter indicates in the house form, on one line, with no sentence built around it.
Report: 9 V
